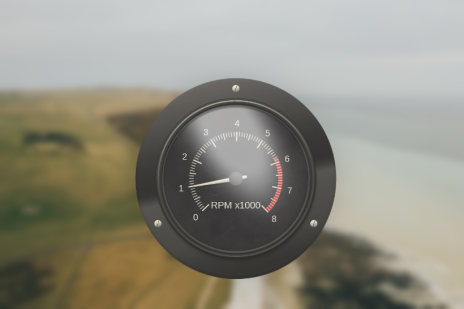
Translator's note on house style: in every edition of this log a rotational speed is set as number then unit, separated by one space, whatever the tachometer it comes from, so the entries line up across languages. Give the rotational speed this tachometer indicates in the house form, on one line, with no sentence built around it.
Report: 1000 rpm
